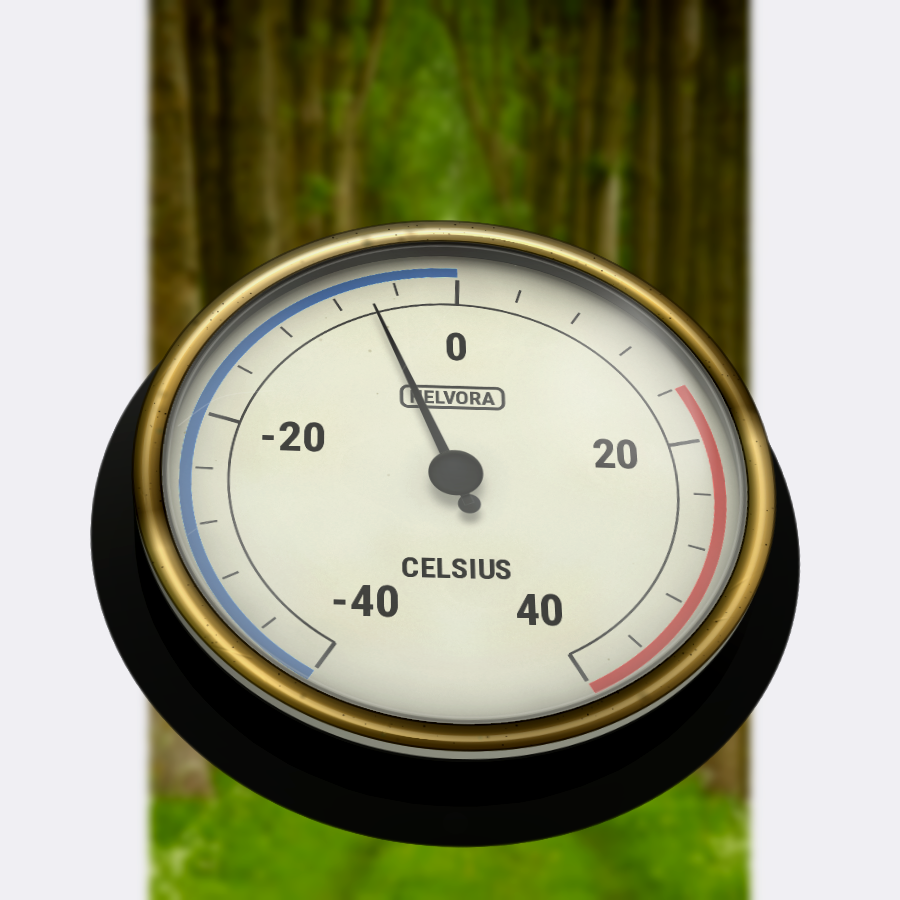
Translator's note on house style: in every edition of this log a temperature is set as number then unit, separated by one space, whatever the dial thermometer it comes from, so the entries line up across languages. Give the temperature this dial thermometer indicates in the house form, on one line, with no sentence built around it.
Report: -6 °C
